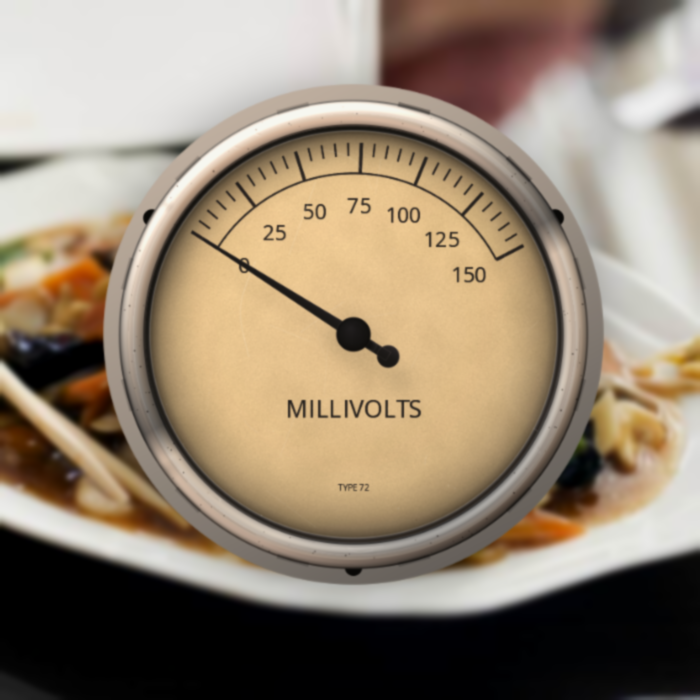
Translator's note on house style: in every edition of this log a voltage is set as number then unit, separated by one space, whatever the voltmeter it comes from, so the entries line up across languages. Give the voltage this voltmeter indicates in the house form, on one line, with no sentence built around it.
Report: 0 mV
